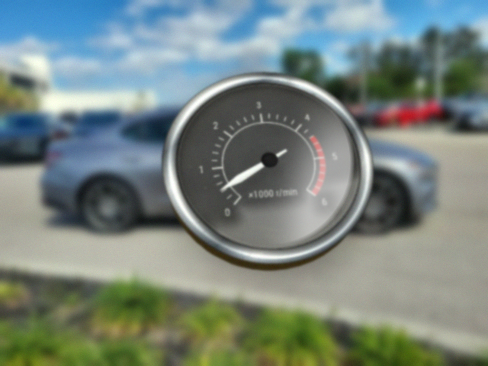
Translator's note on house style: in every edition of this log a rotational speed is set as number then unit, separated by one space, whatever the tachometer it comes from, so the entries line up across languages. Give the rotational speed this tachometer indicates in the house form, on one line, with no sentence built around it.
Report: 400 rpm
